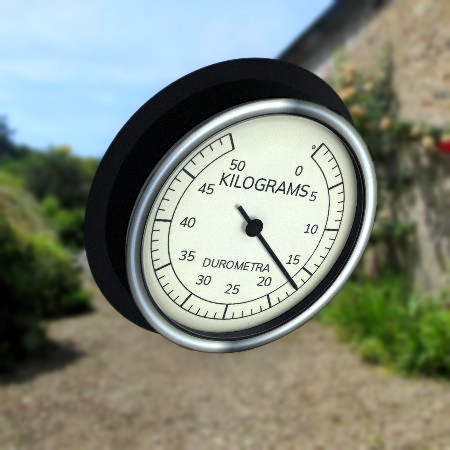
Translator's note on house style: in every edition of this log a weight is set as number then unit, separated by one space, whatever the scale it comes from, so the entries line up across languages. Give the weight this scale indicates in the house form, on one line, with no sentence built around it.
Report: 17 kg
